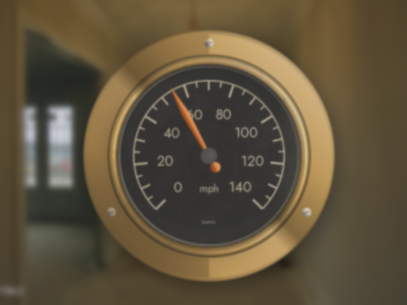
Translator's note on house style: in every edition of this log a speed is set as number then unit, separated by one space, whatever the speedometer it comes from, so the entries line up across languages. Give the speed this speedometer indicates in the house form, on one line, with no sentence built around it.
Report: 55 mph
